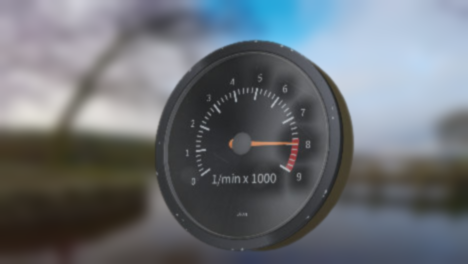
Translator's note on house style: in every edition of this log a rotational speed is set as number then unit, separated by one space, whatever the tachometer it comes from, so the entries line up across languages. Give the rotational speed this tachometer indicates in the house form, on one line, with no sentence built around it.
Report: 8000 rpm
